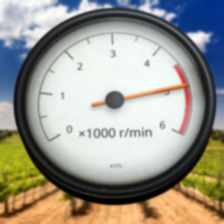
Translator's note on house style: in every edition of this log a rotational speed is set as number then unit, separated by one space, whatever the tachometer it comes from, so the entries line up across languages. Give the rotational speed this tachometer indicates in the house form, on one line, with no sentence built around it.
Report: 5000 rpm
